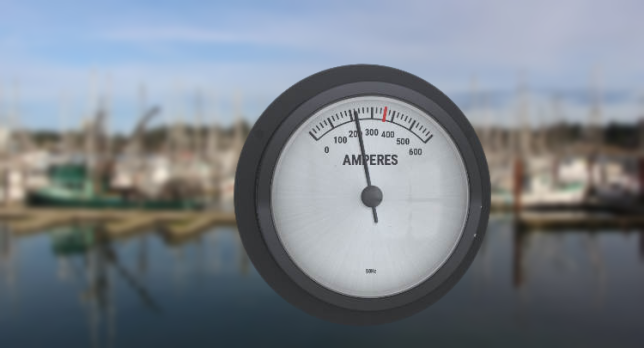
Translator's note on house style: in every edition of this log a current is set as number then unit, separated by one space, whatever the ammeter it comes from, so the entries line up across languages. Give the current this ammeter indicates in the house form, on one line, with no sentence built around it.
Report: 220 A
